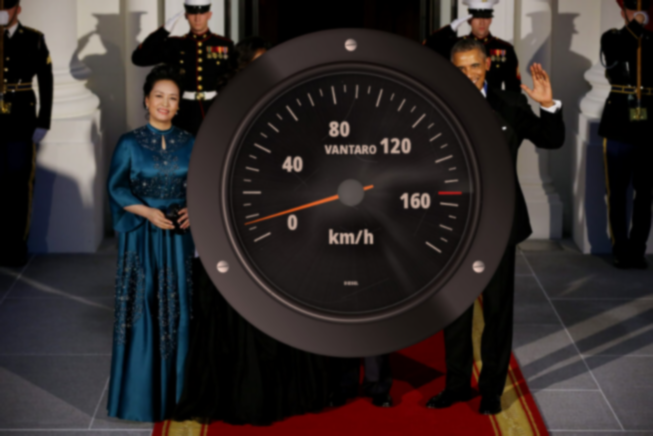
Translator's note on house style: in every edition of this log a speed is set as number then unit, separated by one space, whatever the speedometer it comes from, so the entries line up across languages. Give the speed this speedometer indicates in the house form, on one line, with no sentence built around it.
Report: 7.5 km/h
